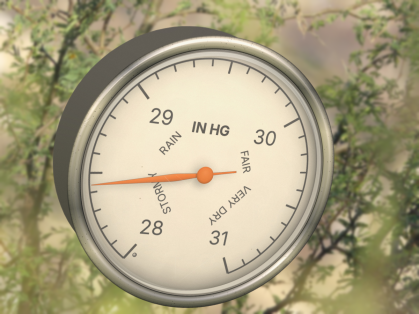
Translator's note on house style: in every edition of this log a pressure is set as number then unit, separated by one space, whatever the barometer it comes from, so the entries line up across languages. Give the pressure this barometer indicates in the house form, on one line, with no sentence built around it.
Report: 28.45 inHg
